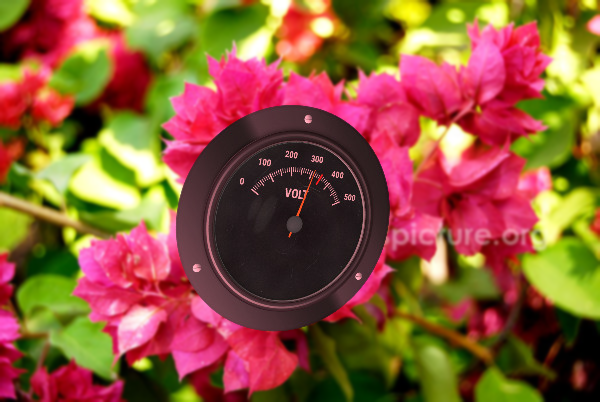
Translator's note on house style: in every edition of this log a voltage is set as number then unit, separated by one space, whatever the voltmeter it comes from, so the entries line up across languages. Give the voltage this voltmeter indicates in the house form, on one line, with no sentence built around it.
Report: 300 V
